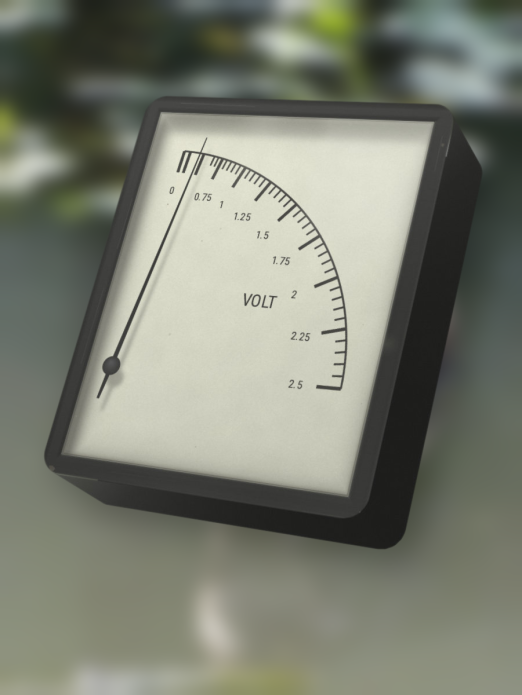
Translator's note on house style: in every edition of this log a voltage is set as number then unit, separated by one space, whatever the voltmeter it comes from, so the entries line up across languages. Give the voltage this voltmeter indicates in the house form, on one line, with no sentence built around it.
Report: 0.5 V
